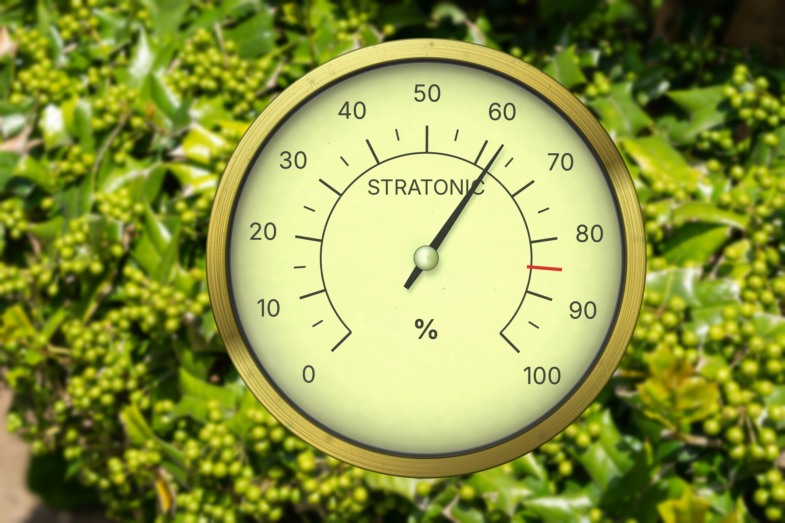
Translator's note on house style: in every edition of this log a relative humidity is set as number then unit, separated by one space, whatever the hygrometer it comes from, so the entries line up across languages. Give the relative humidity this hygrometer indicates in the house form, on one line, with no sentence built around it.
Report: 62.5 %
